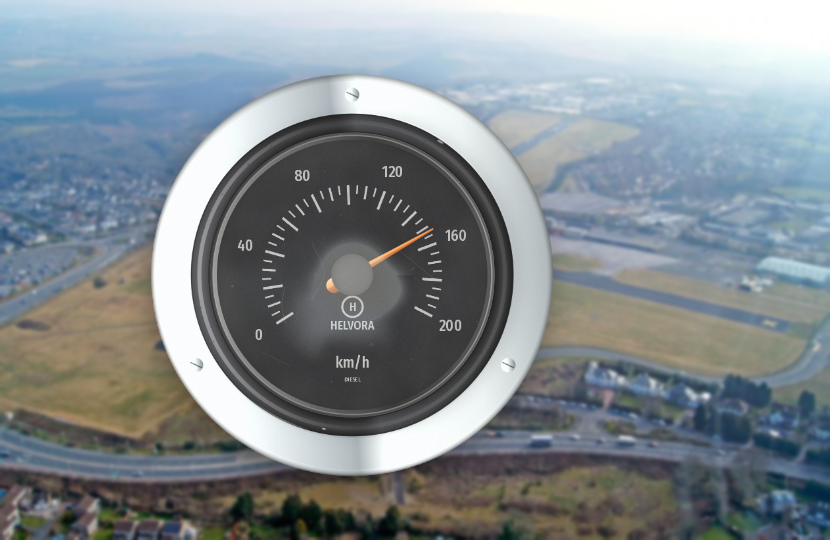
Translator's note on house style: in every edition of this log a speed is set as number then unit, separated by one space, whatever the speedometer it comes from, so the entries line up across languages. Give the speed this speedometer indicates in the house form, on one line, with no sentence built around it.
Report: 152.5 km/h
